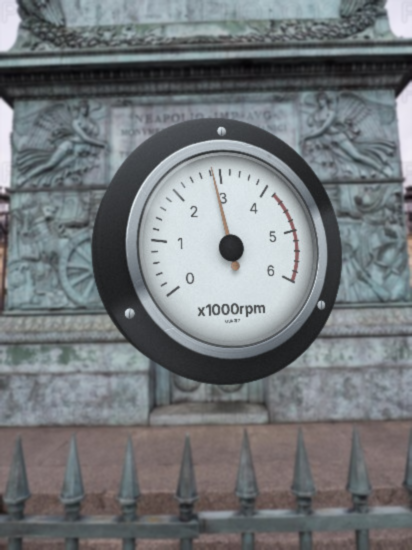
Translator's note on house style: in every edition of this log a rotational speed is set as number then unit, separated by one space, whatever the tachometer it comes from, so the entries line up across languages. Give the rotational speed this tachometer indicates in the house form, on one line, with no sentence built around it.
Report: 2800 rpm
